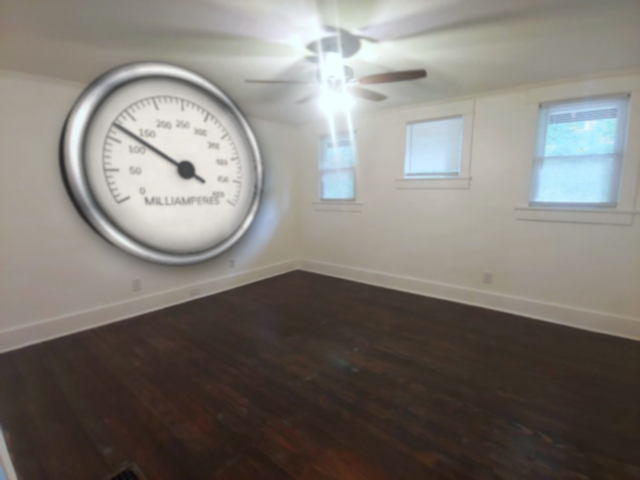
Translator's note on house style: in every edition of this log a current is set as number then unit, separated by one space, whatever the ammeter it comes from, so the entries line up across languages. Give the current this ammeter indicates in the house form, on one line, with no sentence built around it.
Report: 120 mA
